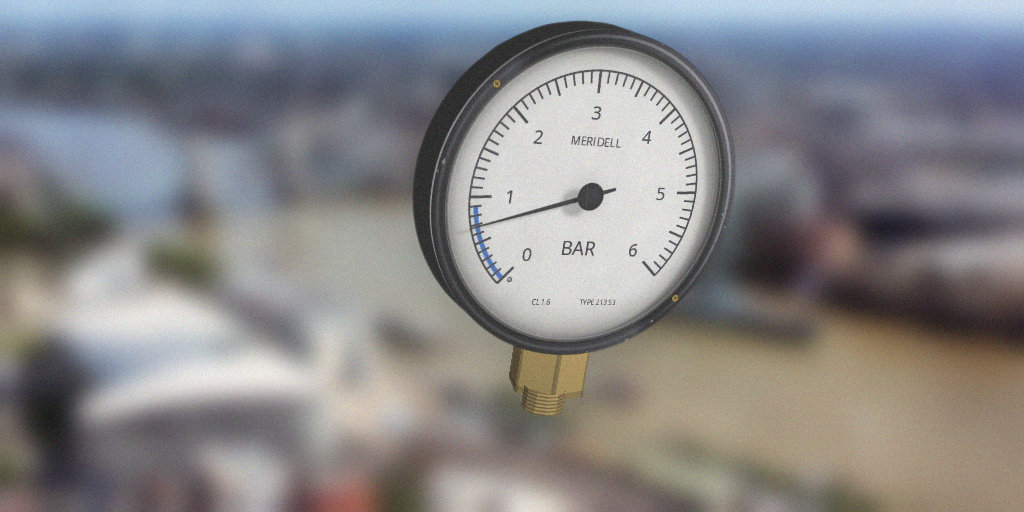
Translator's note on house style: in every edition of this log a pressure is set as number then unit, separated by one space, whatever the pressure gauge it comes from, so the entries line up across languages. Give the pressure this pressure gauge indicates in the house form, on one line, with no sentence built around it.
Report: 0.7 bar
